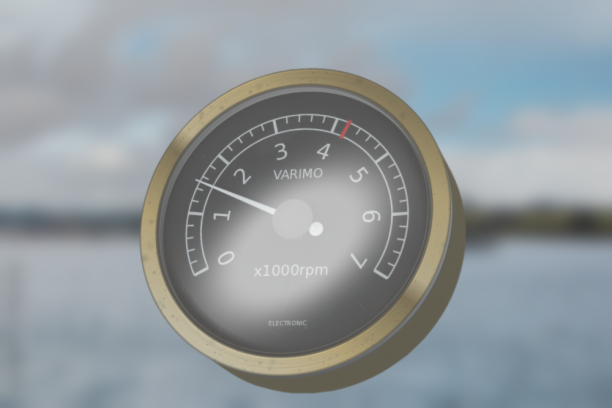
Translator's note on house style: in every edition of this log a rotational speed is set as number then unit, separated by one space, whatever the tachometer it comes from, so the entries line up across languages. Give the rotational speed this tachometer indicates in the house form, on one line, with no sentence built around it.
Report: 1500 rpm
